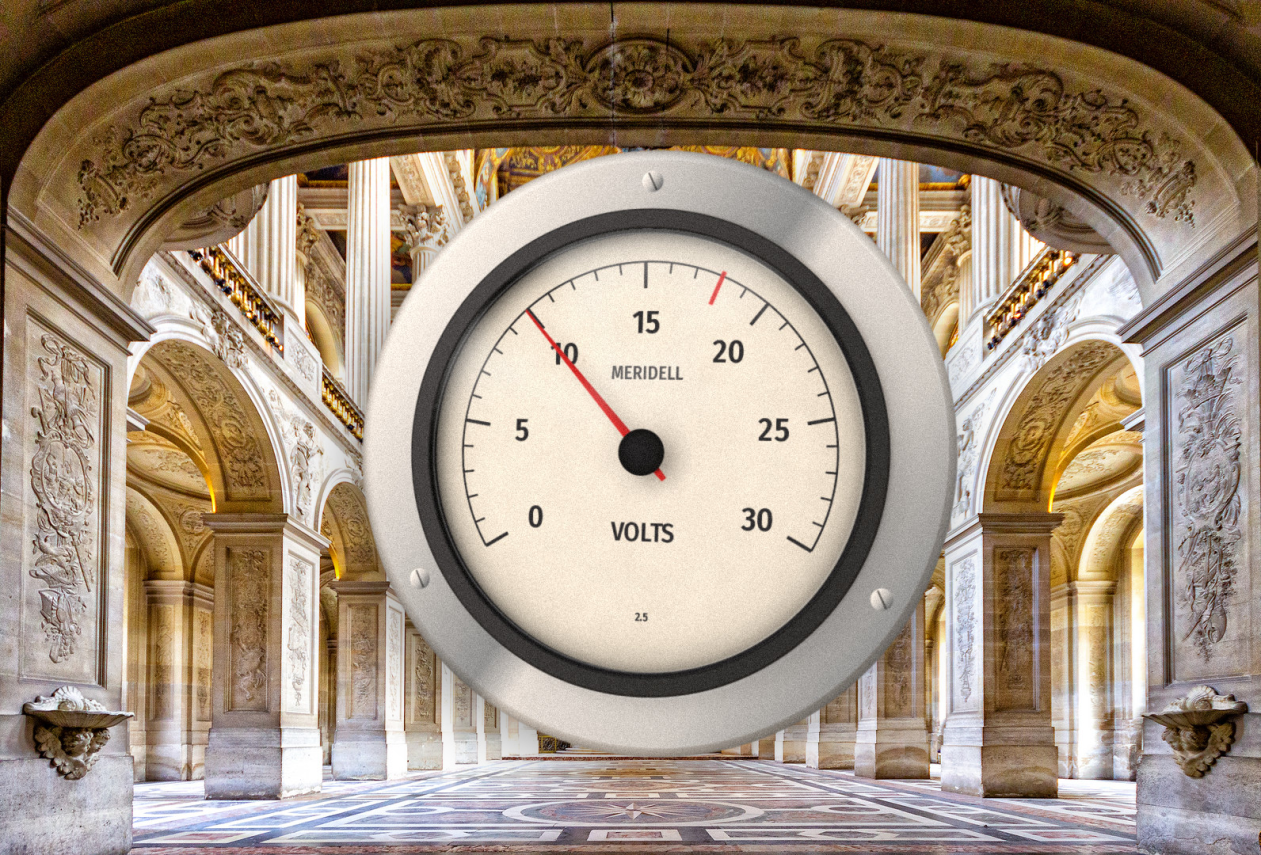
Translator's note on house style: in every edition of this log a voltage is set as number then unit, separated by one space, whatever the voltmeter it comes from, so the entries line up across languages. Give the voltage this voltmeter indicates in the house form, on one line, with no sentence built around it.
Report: 10 V
